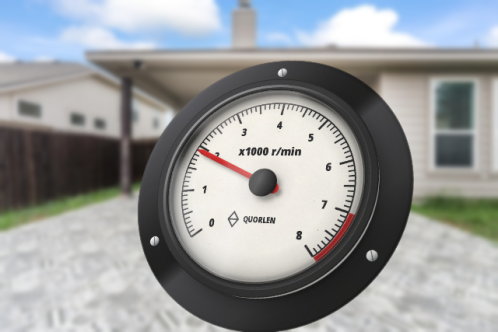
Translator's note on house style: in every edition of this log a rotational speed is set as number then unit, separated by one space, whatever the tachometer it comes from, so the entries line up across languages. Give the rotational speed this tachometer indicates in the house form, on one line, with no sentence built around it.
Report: 1900 rpm
